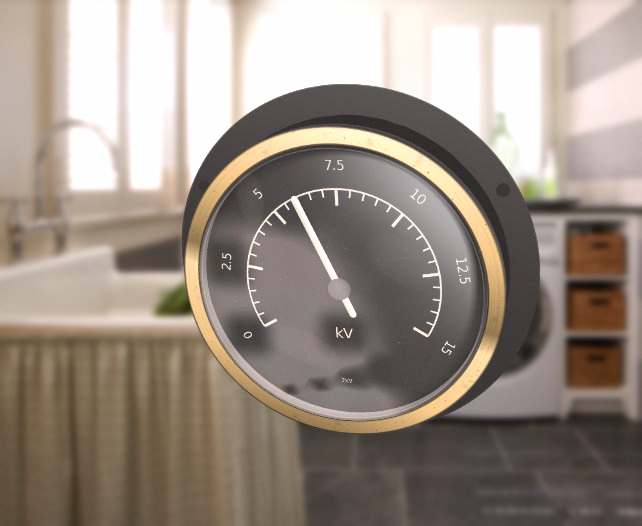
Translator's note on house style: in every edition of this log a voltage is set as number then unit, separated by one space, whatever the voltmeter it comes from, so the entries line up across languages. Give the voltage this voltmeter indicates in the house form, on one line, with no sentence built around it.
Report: 6 kV
